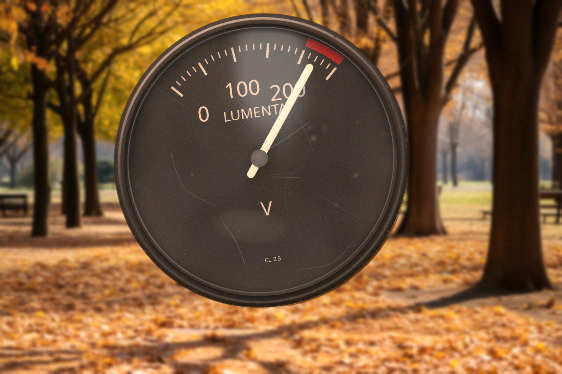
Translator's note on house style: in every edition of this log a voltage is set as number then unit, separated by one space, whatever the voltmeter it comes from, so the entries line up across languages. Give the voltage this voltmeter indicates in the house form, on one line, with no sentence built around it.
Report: 220 V
